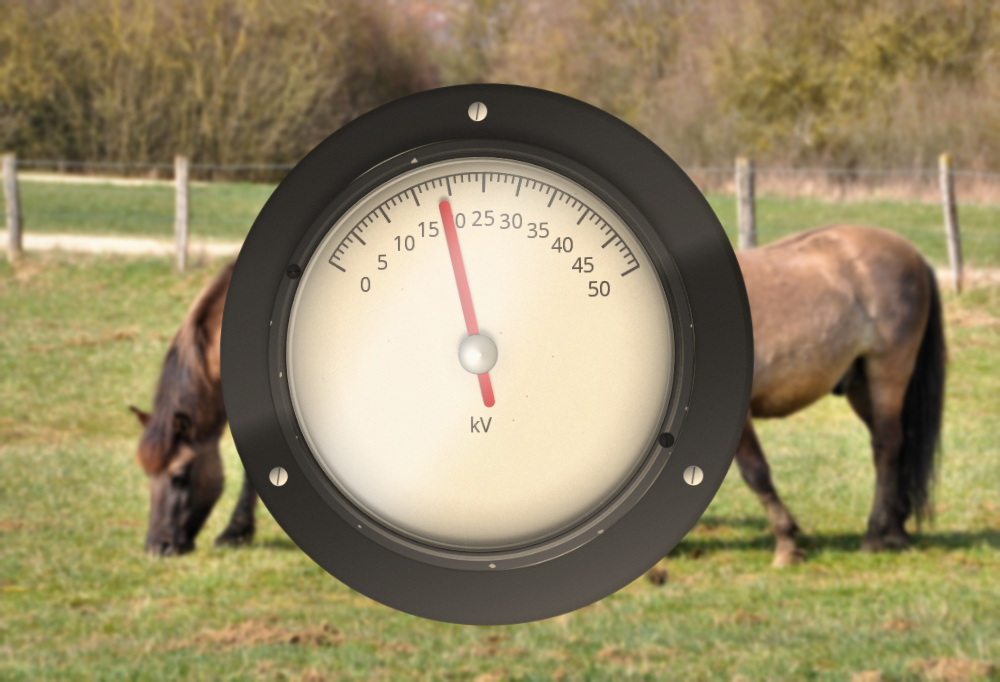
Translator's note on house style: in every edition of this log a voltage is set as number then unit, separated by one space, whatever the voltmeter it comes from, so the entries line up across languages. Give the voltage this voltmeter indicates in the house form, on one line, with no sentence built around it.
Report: 19 kV
